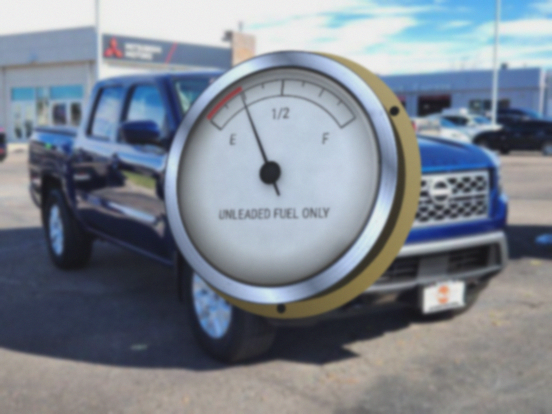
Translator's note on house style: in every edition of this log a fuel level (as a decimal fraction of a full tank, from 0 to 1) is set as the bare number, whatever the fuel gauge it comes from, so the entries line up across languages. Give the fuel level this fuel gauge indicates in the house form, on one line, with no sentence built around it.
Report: 0.25
